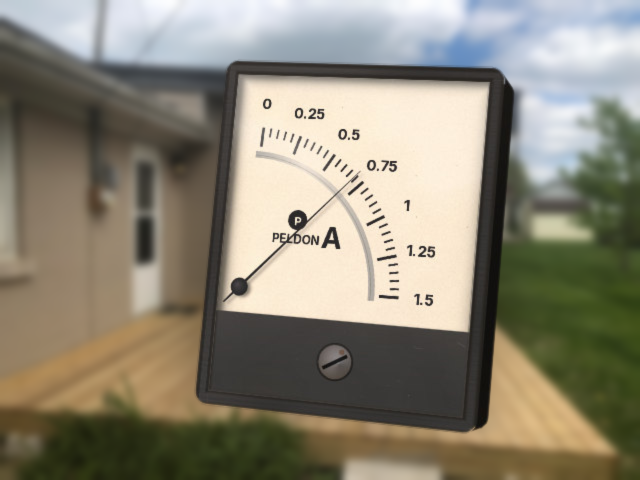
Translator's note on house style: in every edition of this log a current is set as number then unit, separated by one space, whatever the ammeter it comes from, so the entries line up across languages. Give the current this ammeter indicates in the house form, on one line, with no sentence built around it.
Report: 0.7 A
